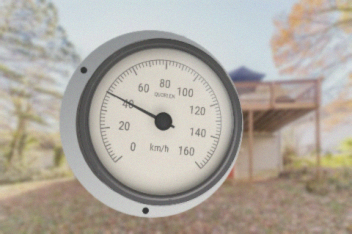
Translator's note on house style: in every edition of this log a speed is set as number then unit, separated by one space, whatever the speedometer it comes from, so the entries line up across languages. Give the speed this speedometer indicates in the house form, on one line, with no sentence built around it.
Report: 40 km/h
